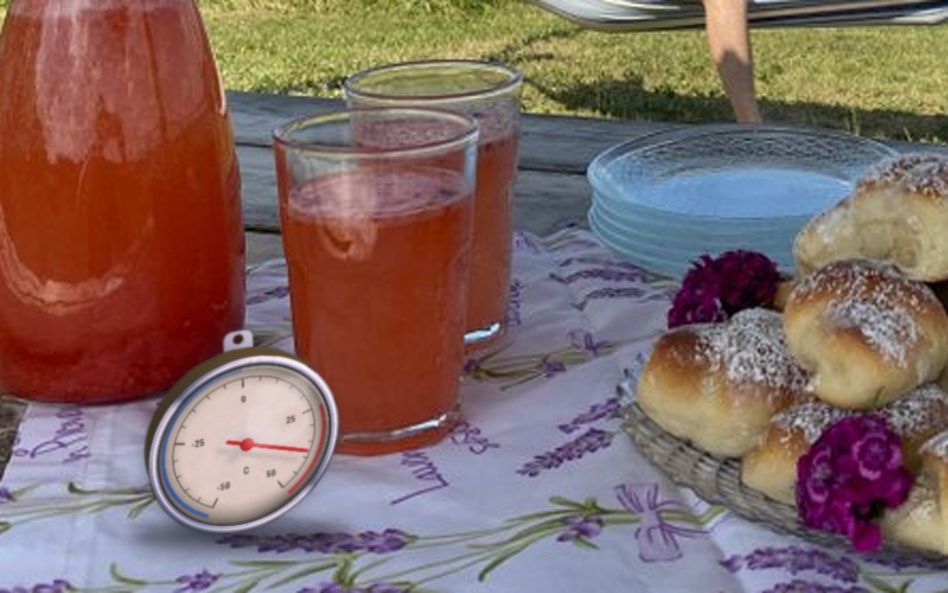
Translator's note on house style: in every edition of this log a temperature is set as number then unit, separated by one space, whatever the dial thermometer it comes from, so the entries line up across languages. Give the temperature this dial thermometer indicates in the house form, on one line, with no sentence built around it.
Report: 37.5 °C
